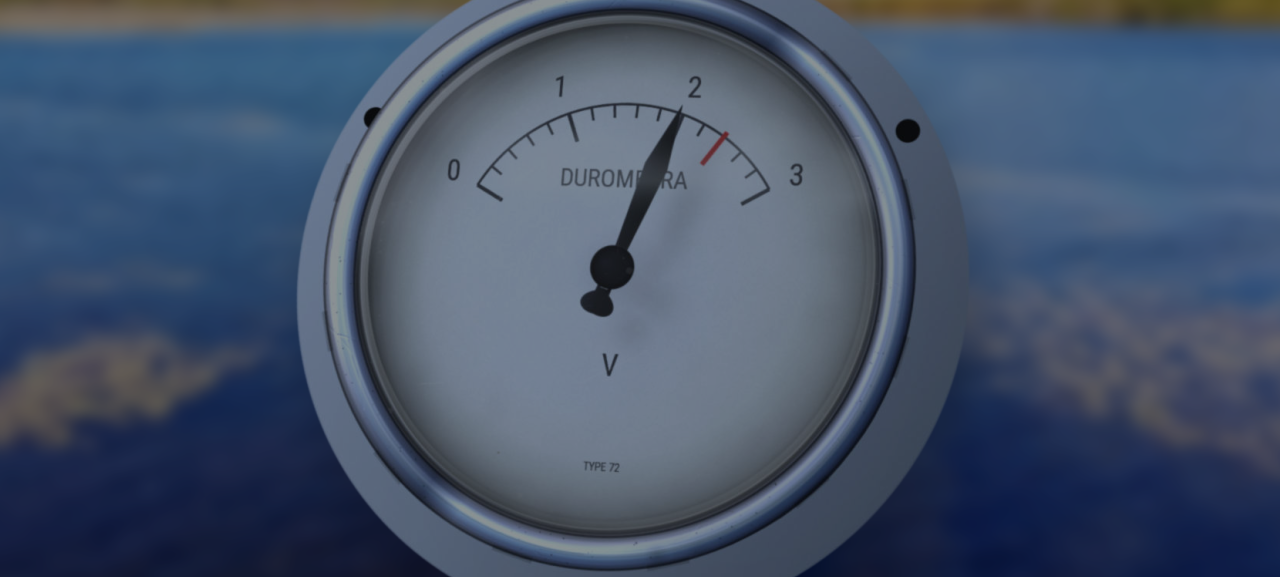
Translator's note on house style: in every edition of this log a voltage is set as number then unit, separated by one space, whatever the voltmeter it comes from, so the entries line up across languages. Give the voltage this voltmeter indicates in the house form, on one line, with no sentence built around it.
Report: 2 V
